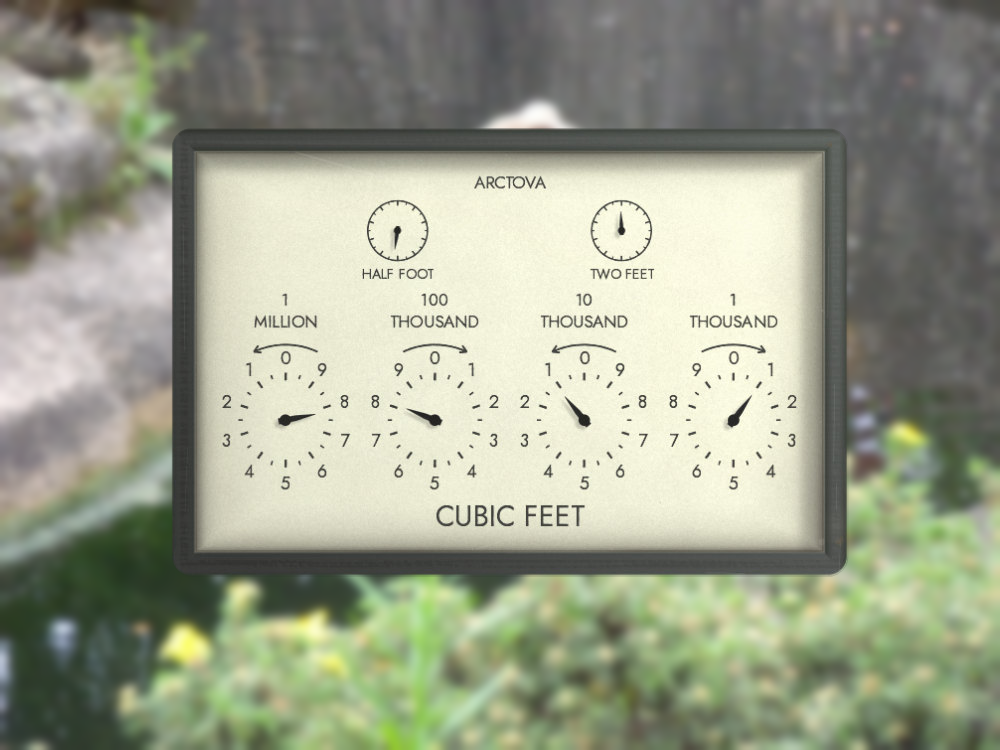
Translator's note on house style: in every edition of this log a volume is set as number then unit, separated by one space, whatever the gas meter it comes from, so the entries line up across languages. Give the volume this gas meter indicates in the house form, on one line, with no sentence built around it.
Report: 781100 ft³
